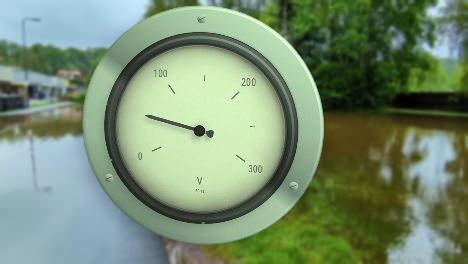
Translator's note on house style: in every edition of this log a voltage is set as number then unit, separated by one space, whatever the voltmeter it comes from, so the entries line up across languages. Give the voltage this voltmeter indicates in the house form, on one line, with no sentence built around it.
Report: 50 V
